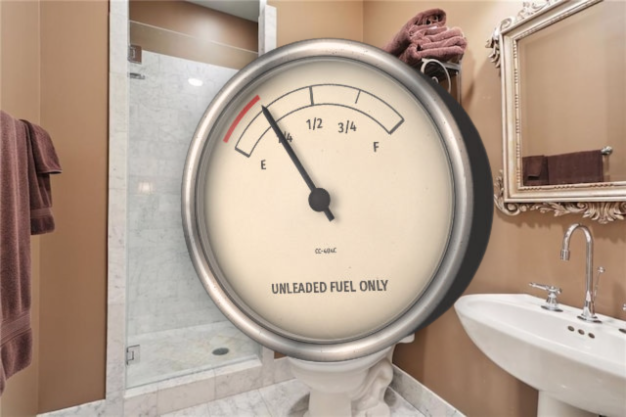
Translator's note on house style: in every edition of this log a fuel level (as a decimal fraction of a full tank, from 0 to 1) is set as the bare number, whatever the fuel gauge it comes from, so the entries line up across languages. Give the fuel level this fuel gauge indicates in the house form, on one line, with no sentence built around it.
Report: 0.25
